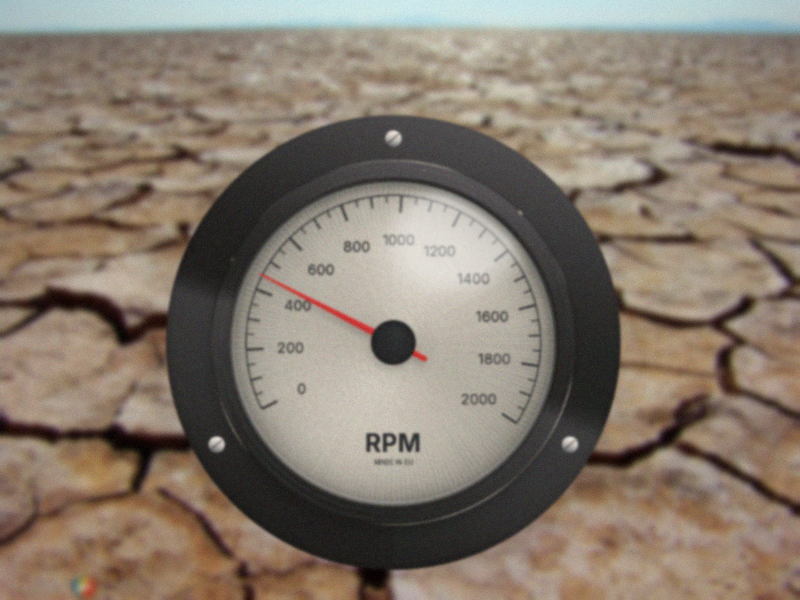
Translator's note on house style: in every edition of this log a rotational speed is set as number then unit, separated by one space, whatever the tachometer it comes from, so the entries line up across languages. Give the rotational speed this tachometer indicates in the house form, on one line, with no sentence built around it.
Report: 450 rpm
